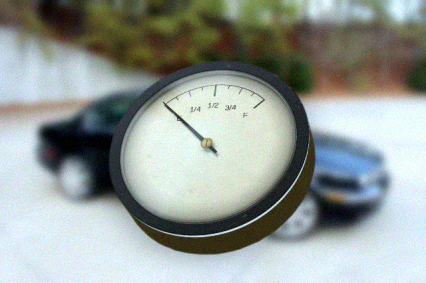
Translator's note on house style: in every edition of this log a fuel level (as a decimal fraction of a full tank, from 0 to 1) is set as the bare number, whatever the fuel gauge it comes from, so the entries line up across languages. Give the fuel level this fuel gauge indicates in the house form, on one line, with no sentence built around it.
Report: 0
